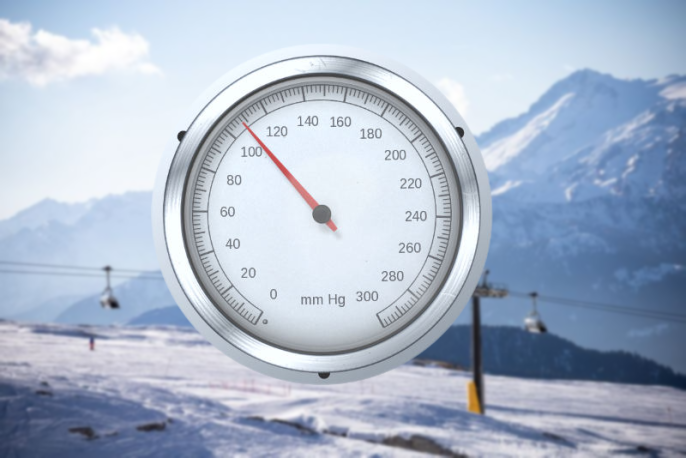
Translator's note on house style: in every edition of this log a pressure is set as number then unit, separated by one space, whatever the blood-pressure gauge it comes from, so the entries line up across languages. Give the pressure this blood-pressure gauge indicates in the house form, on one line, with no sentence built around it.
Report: 108 mmHg
